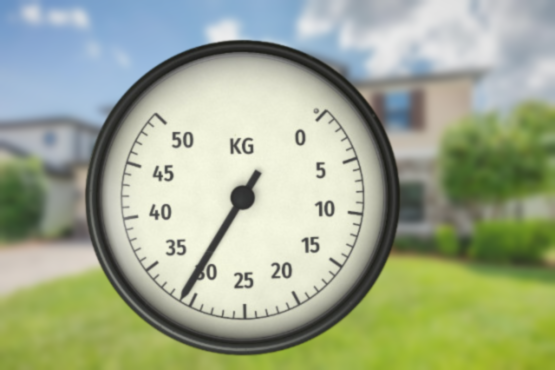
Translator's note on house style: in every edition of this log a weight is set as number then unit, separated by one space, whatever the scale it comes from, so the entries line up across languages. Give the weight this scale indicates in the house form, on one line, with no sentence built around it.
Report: 31 kg
